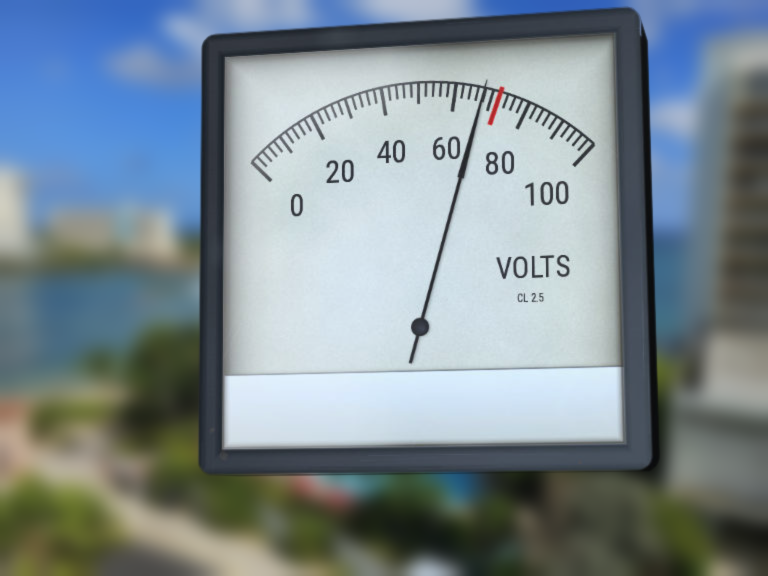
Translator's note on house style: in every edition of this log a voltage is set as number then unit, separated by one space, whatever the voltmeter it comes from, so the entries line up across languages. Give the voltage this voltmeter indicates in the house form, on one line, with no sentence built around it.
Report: 68 V
